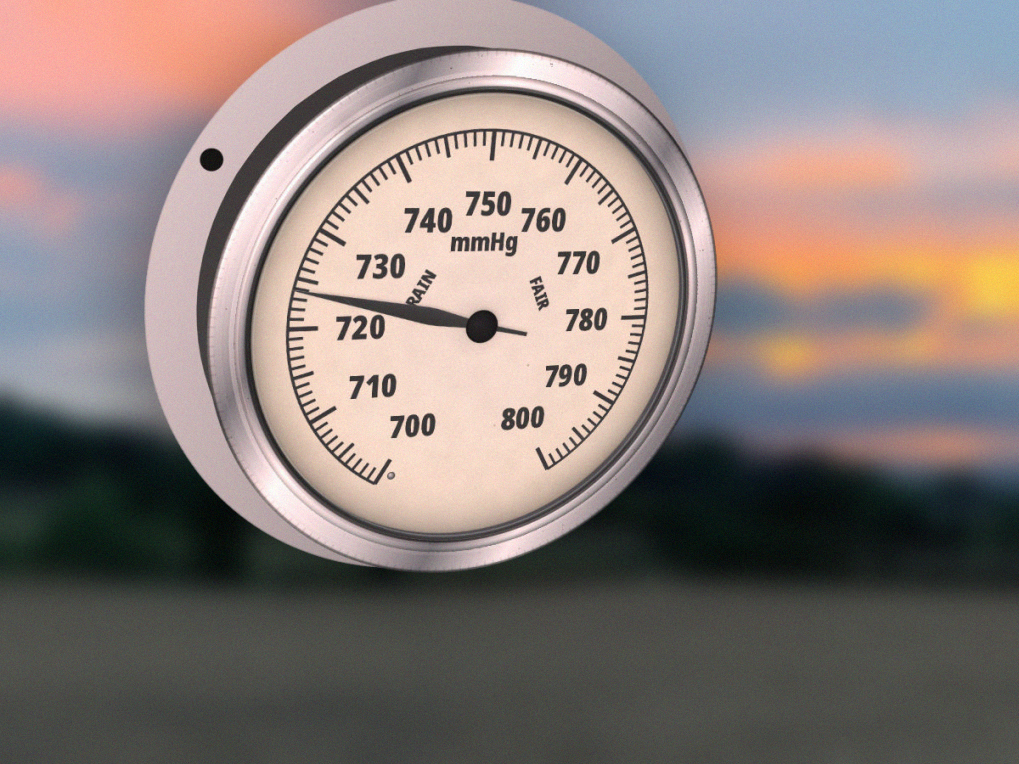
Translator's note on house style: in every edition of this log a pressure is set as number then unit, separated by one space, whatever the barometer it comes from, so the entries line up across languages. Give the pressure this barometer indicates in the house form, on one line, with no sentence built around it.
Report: 724 mmHg
